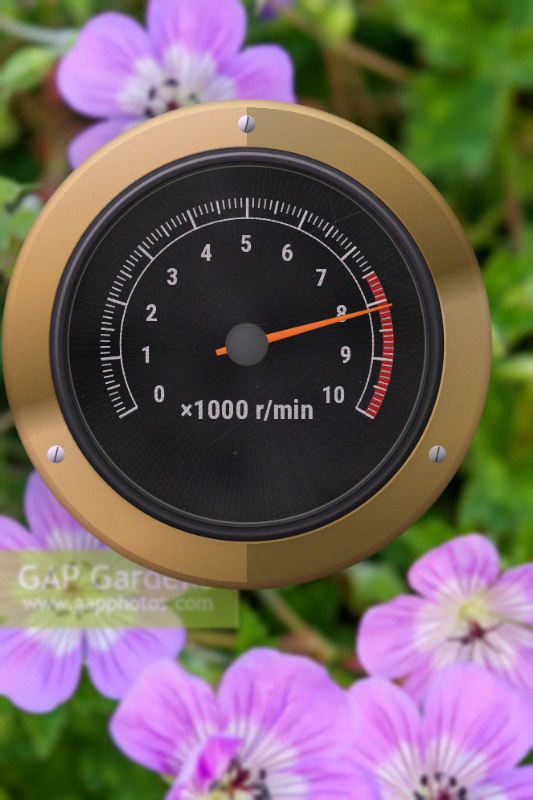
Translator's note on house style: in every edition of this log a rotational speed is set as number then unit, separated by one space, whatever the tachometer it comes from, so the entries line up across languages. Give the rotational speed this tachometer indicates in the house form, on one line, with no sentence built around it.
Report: 8100 rpm
